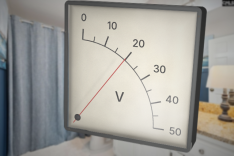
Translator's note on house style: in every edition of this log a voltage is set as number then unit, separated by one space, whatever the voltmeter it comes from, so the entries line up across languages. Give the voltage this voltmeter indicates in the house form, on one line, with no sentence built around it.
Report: 20 V
